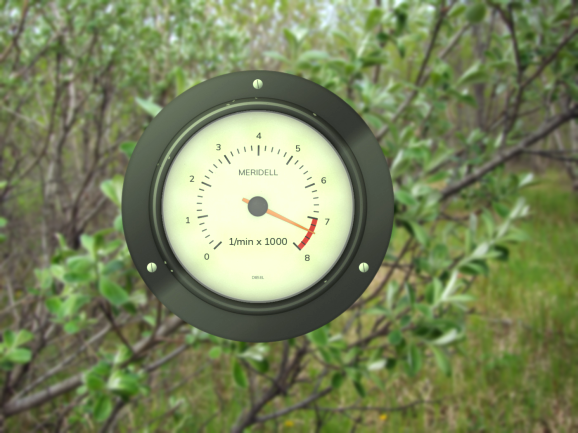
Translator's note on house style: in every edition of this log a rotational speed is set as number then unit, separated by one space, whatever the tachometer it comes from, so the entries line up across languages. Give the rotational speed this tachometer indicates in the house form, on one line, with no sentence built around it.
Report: 7400 rpm
